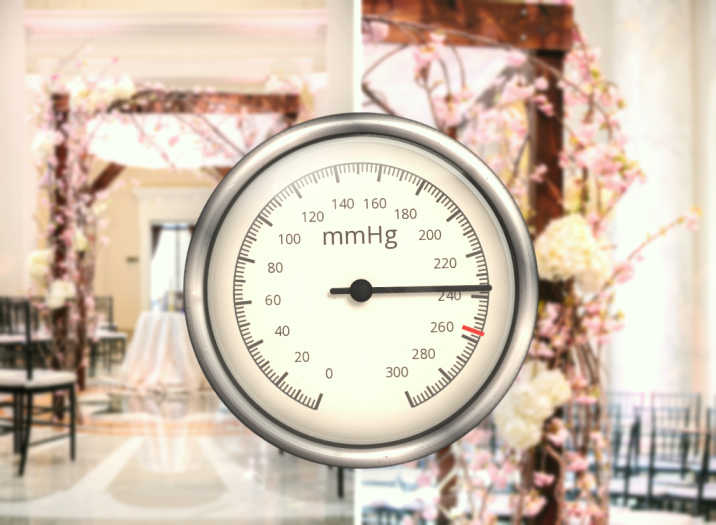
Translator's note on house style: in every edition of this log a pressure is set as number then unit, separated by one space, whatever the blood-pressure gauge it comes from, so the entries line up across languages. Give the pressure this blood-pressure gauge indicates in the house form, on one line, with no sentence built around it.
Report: 236 mmHg
